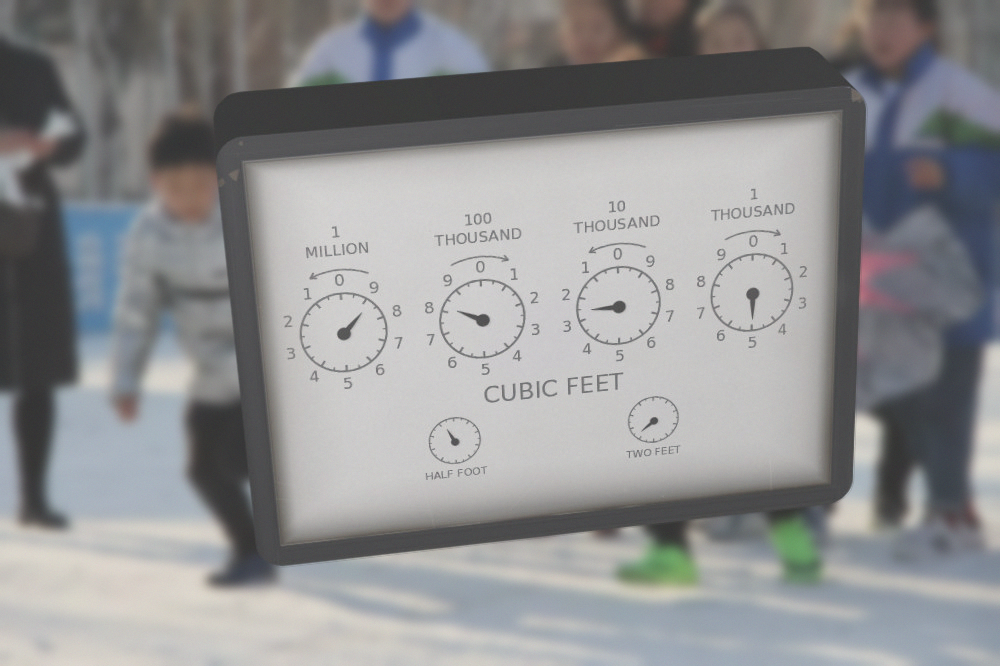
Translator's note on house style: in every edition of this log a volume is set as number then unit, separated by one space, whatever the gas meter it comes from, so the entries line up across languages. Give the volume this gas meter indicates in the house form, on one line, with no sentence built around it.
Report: 882500 ft³
